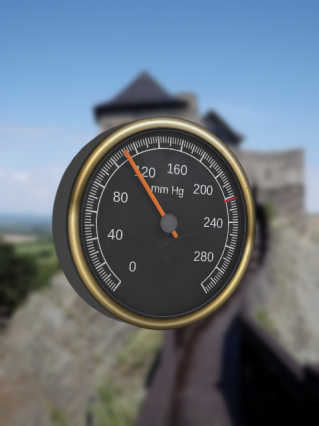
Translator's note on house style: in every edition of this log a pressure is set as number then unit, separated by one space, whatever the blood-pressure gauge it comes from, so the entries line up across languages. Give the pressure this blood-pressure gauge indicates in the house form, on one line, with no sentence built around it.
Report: 110 mmHg
